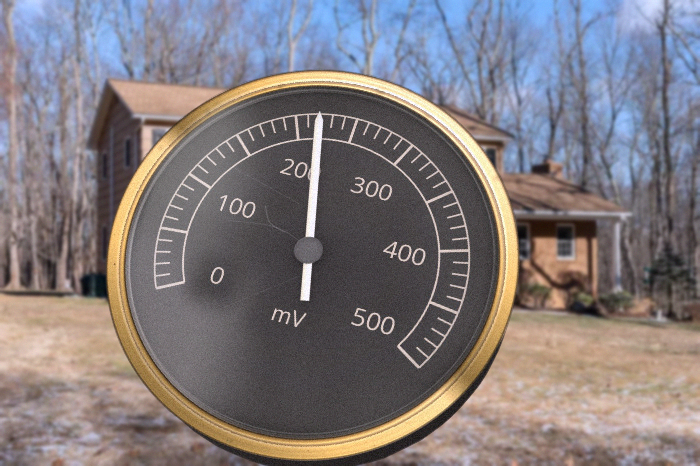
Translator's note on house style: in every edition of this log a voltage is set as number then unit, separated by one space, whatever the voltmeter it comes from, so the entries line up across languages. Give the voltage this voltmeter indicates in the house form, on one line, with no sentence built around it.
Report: 220 mV
